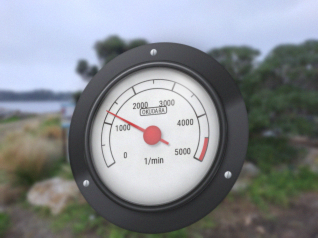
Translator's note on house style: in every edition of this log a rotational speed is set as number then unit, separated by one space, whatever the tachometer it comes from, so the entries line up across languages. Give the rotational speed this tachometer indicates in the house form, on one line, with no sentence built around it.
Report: 1250 rpm
